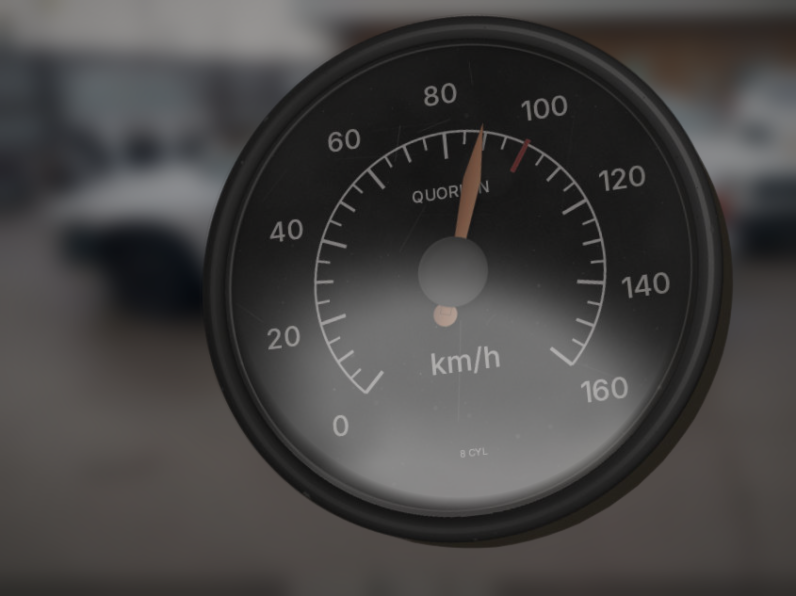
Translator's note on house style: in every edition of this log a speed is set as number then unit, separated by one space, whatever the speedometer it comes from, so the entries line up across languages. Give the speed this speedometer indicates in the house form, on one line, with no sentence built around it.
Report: 90 km/h
